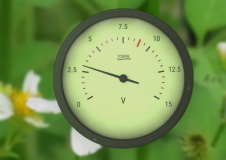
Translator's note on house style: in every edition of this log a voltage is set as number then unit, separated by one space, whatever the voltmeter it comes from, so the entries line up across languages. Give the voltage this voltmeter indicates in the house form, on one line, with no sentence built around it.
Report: 3 V
